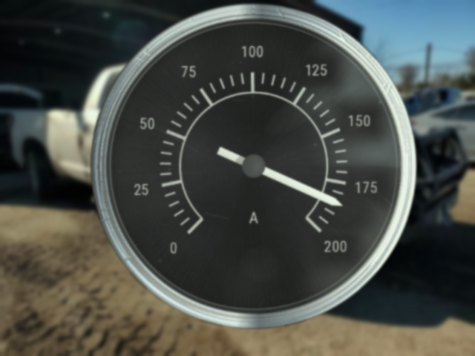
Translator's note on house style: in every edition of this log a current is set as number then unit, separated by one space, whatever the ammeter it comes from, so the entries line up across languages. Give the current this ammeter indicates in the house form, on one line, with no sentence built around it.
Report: 185 A
